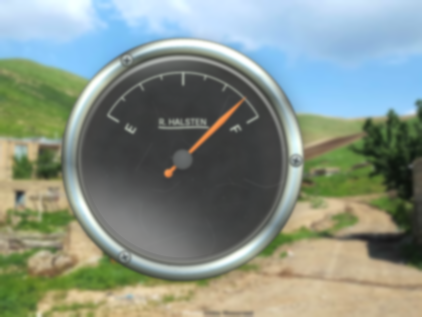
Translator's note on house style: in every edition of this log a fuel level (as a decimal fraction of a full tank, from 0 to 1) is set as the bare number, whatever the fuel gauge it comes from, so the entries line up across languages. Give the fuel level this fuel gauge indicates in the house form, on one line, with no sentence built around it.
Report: 0.875
